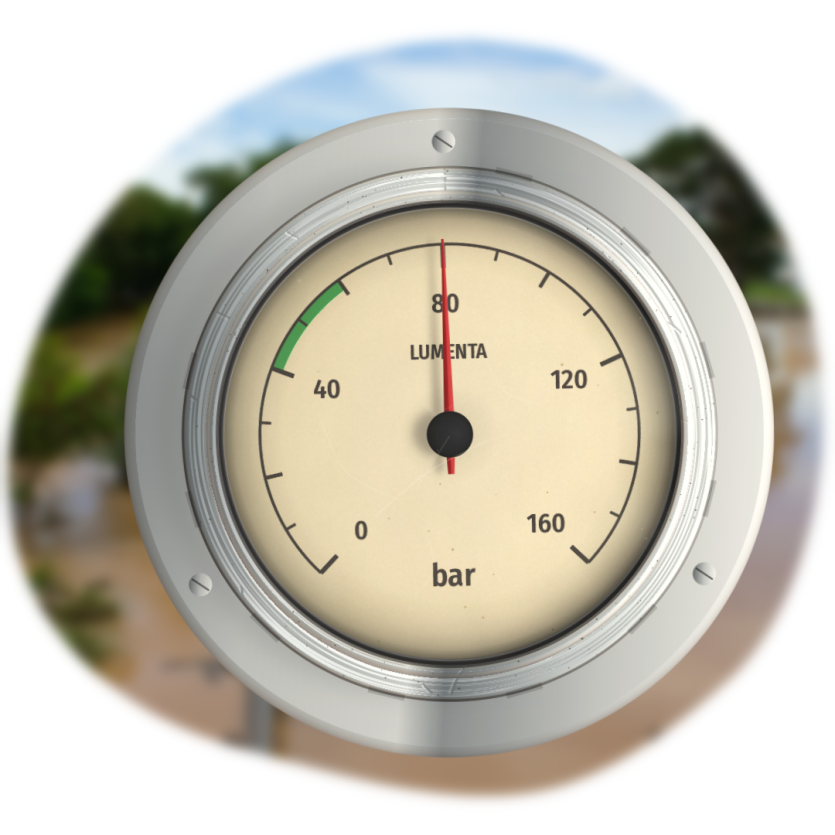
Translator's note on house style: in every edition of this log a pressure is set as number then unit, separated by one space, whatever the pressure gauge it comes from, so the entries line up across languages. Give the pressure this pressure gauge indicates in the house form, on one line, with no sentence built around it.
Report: 80 bar
